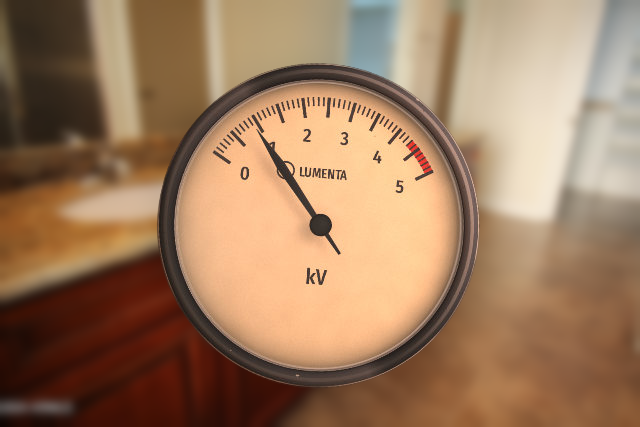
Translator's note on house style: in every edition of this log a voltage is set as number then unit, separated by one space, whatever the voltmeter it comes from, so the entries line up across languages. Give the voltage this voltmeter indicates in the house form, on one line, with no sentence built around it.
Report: 0.9 kV
